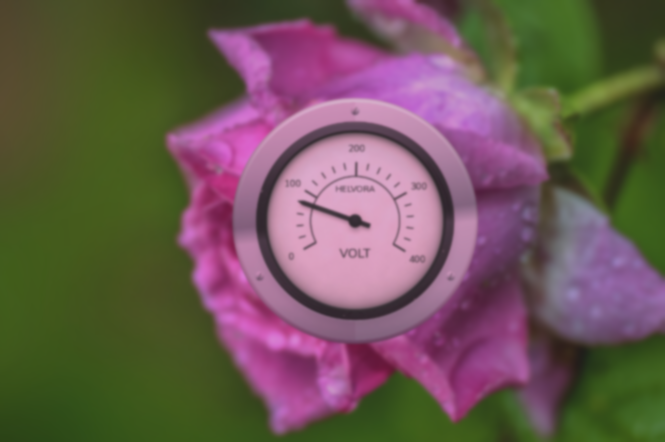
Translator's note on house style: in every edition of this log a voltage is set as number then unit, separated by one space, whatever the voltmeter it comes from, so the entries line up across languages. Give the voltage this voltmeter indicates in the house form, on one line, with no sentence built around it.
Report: 80 V
